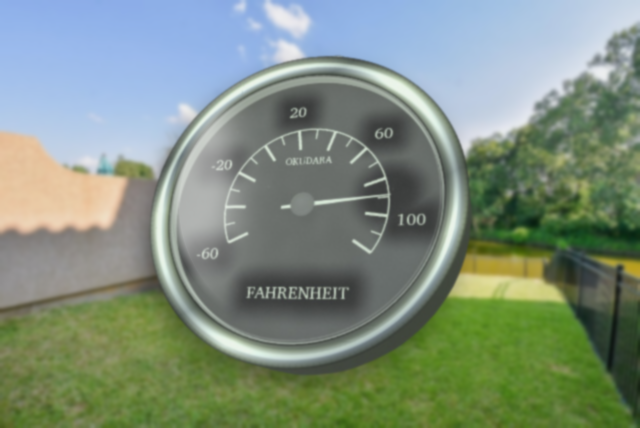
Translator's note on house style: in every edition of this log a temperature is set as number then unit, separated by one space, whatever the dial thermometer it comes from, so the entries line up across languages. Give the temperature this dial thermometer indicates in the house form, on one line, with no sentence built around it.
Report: 90 °F
